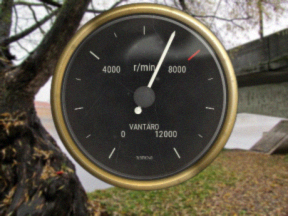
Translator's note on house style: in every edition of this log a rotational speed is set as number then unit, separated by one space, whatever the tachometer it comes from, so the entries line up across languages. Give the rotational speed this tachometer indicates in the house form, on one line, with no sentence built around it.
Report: 7000 rpm
